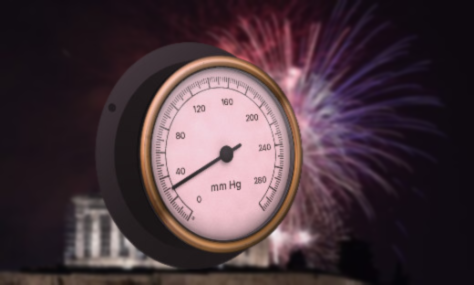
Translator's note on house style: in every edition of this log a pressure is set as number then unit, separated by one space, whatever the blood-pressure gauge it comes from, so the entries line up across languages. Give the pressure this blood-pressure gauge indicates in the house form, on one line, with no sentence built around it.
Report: 30 mmHg
